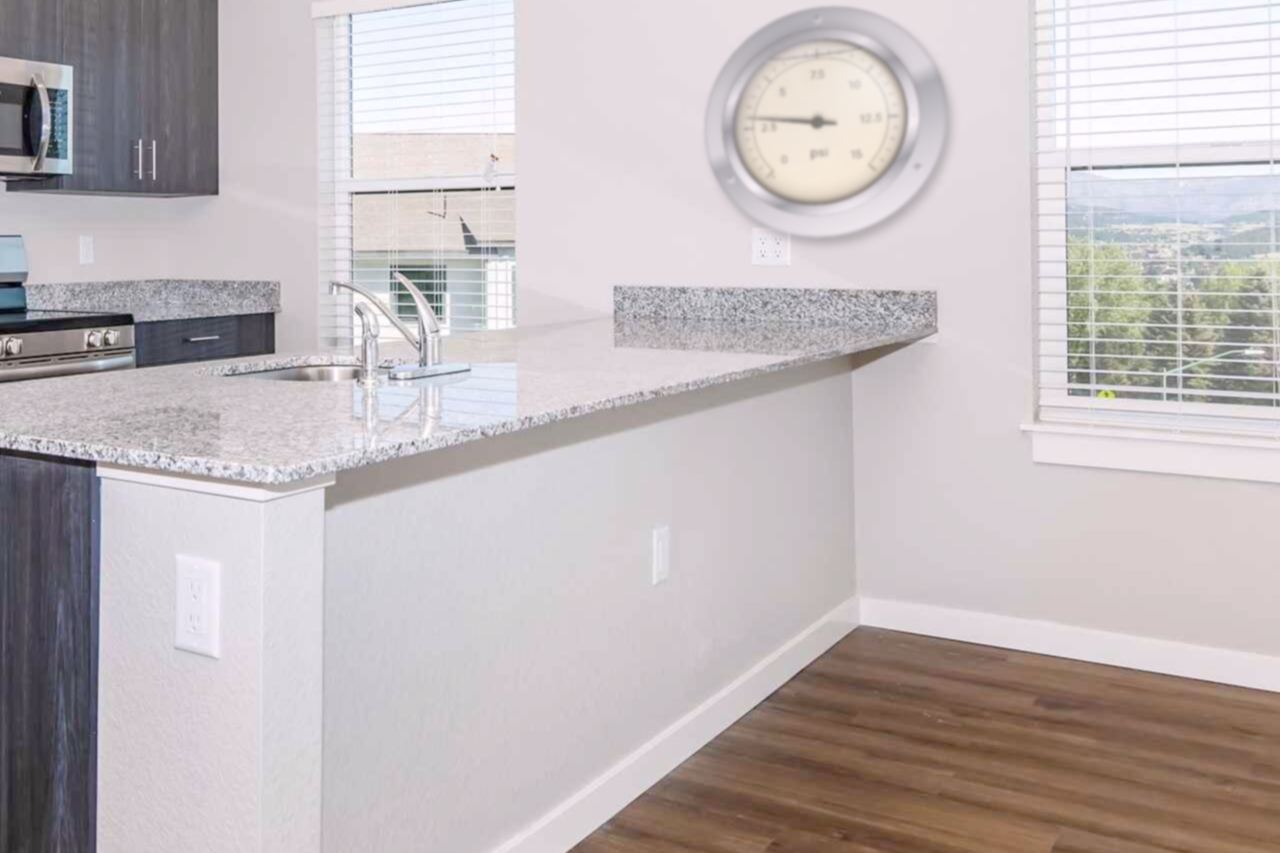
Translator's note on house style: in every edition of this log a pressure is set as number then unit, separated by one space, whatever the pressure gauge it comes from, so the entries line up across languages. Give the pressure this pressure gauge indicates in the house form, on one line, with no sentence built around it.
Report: 3 psi
